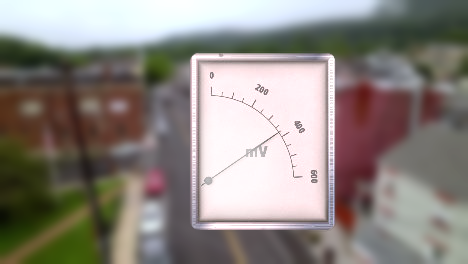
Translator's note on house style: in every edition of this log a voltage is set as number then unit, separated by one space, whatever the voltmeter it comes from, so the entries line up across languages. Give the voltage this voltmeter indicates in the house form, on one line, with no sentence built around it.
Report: 375 mV
